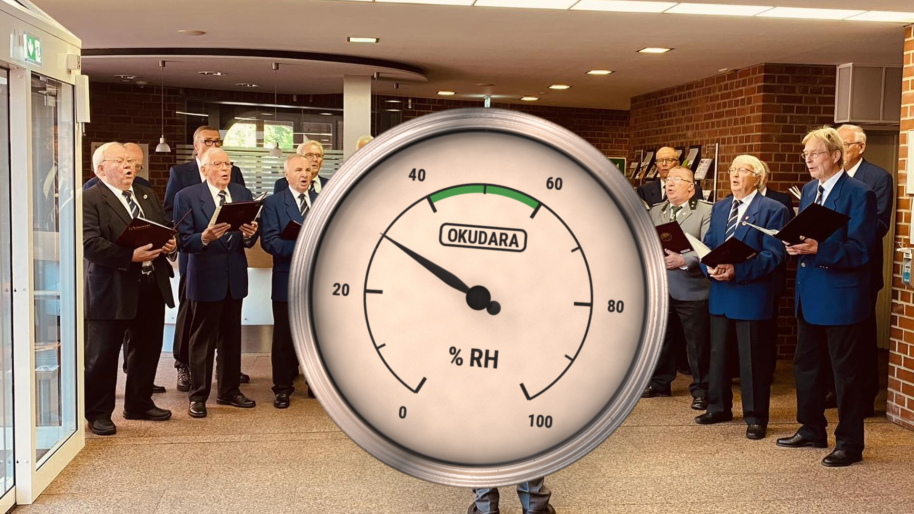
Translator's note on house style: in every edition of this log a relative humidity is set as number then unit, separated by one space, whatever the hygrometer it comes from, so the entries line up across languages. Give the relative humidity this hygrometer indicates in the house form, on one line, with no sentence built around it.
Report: 30 %
